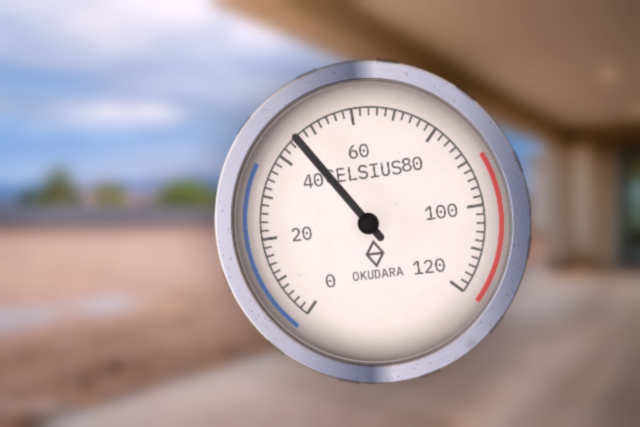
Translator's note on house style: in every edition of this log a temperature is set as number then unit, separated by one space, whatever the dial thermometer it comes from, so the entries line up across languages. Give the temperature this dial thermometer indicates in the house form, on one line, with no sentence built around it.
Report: 46 °C
